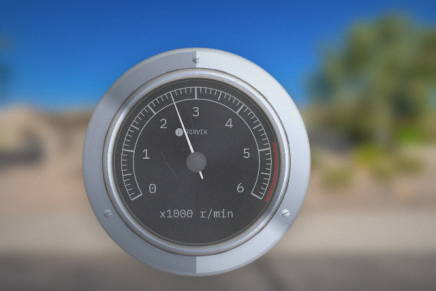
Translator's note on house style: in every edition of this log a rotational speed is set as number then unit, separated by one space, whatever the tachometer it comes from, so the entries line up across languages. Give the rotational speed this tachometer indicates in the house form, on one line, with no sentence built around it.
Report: 2500 rpm
